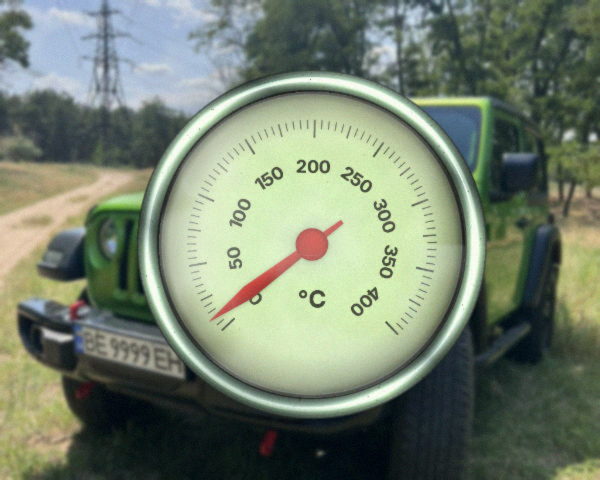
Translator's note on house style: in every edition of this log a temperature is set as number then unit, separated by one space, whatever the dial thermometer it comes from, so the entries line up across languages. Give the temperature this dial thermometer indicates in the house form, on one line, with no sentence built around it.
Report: 10 °C
